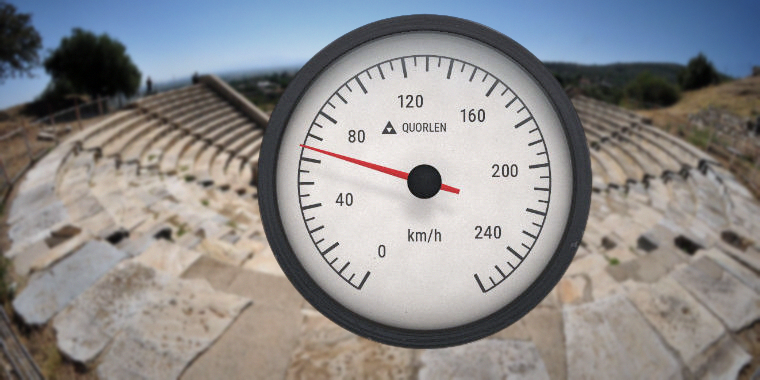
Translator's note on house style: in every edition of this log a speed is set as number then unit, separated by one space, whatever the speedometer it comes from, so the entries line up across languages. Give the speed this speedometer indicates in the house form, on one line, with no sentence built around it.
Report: 65 km/h
